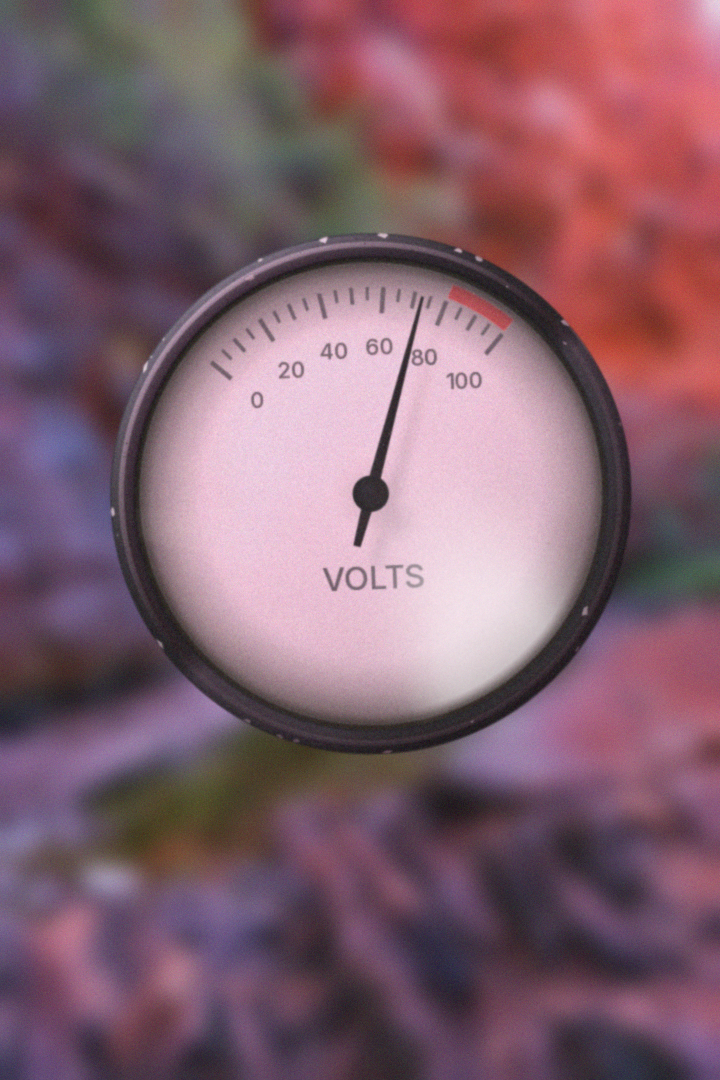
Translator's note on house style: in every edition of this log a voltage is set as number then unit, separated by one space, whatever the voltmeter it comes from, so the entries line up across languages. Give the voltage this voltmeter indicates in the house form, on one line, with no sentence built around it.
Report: 72.5 V
